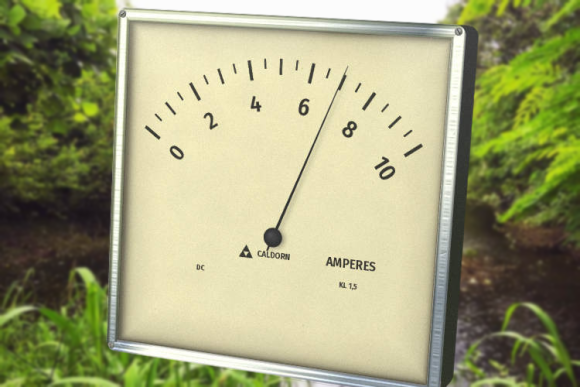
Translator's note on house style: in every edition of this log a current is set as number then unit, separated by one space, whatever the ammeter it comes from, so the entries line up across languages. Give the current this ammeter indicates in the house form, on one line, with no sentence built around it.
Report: 7 A
